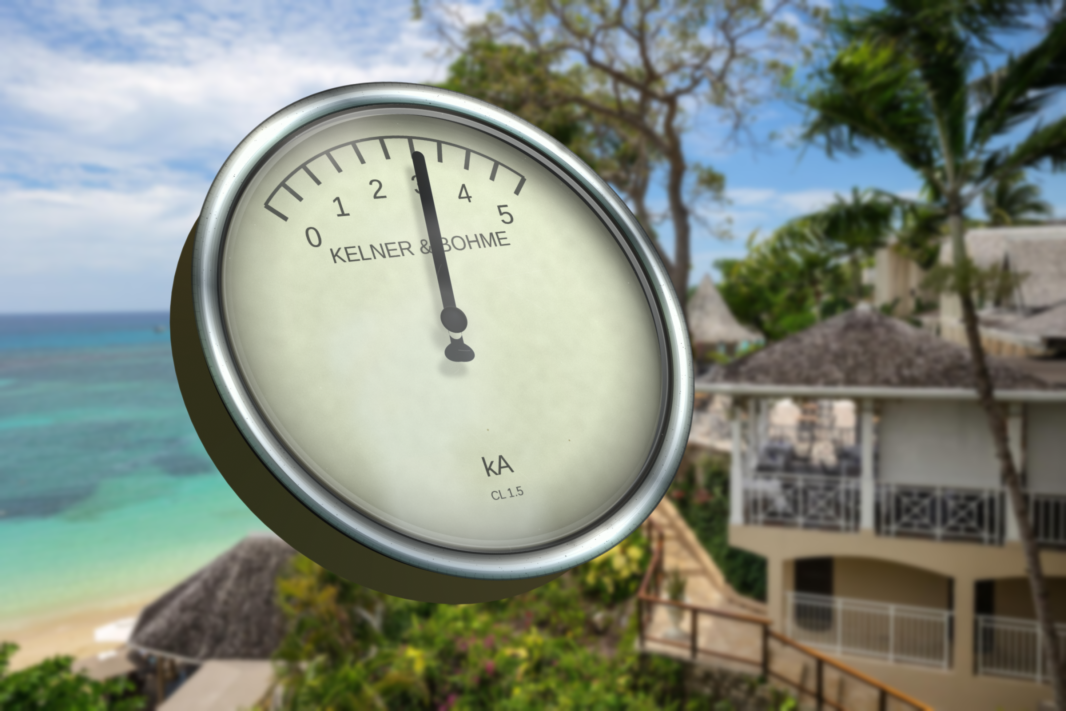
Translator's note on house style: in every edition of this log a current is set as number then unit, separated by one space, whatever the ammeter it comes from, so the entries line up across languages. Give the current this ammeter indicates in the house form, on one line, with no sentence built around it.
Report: 3 kA
